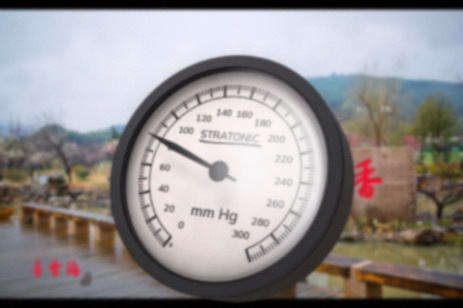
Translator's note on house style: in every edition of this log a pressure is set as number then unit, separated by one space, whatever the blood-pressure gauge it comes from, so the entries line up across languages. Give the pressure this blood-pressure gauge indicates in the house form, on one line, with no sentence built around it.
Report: 80 mmHg
